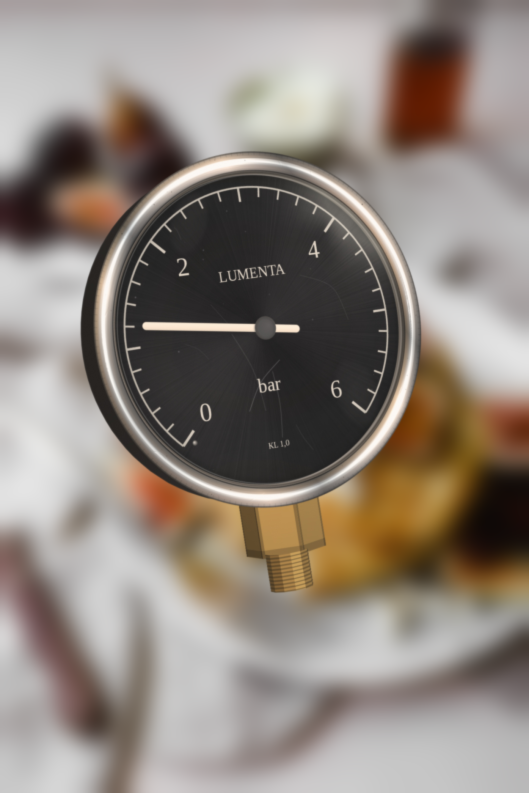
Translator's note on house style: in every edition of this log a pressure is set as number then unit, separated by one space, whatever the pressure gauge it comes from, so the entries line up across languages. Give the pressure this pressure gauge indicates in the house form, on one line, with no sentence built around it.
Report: 1.2 bar
